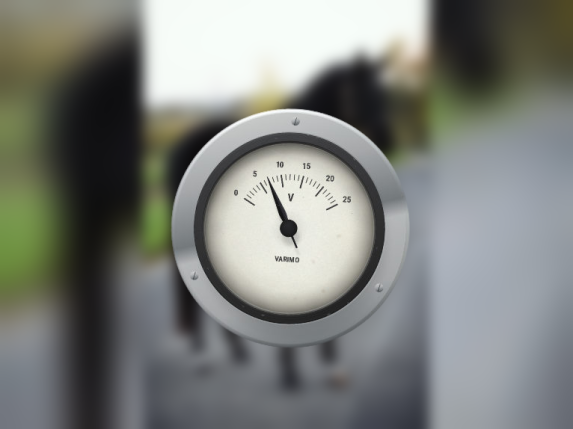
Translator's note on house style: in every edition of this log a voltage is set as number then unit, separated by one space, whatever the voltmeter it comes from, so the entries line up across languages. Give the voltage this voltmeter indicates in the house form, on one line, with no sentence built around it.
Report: 7 V
